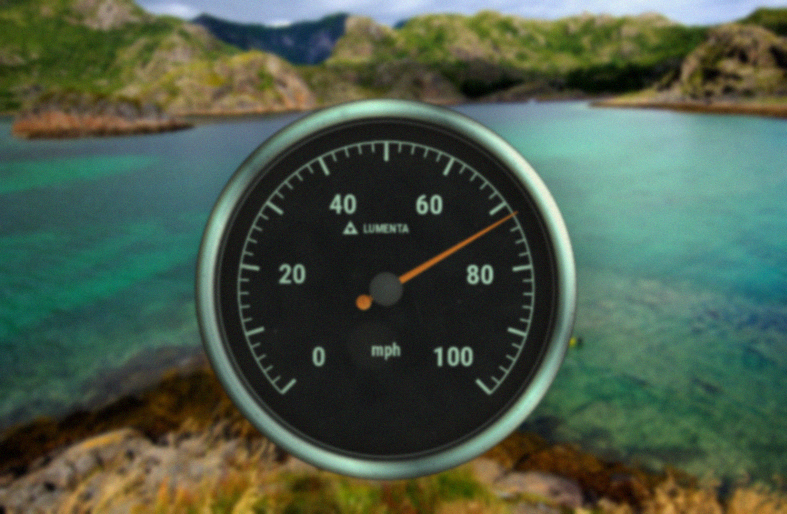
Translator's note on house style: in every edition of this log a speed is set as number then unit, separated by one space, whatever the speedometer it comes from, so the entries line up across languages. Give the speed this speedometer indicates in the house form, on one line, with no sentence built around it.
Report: 72 mph
